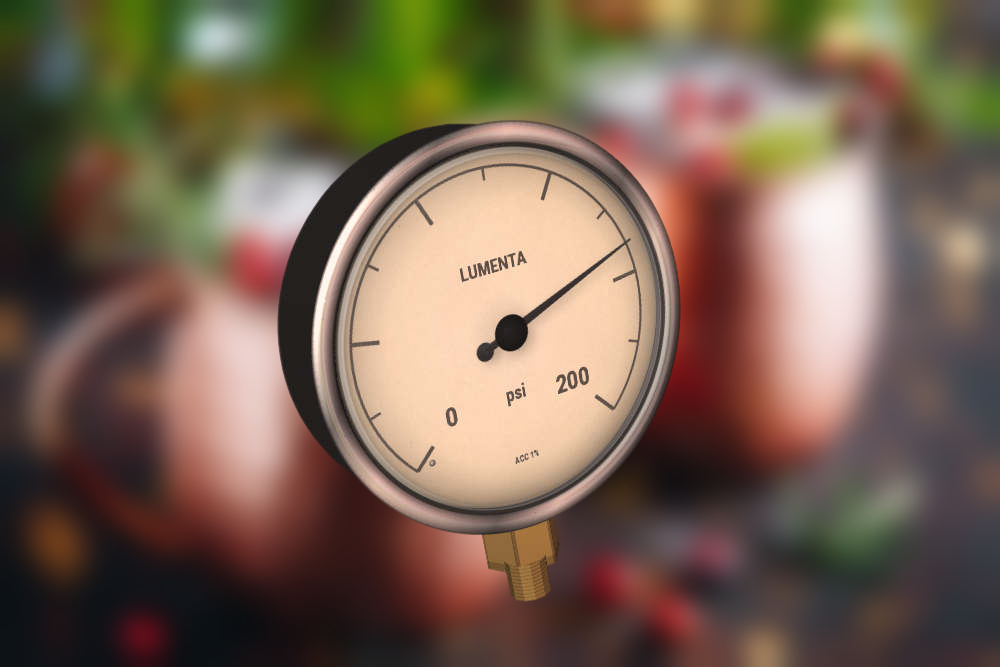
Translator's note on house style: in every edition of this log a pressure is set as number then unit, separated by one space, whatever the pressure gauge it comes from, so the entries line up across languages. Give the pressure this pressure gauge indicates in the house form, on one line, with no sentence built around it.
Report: 150 psi
